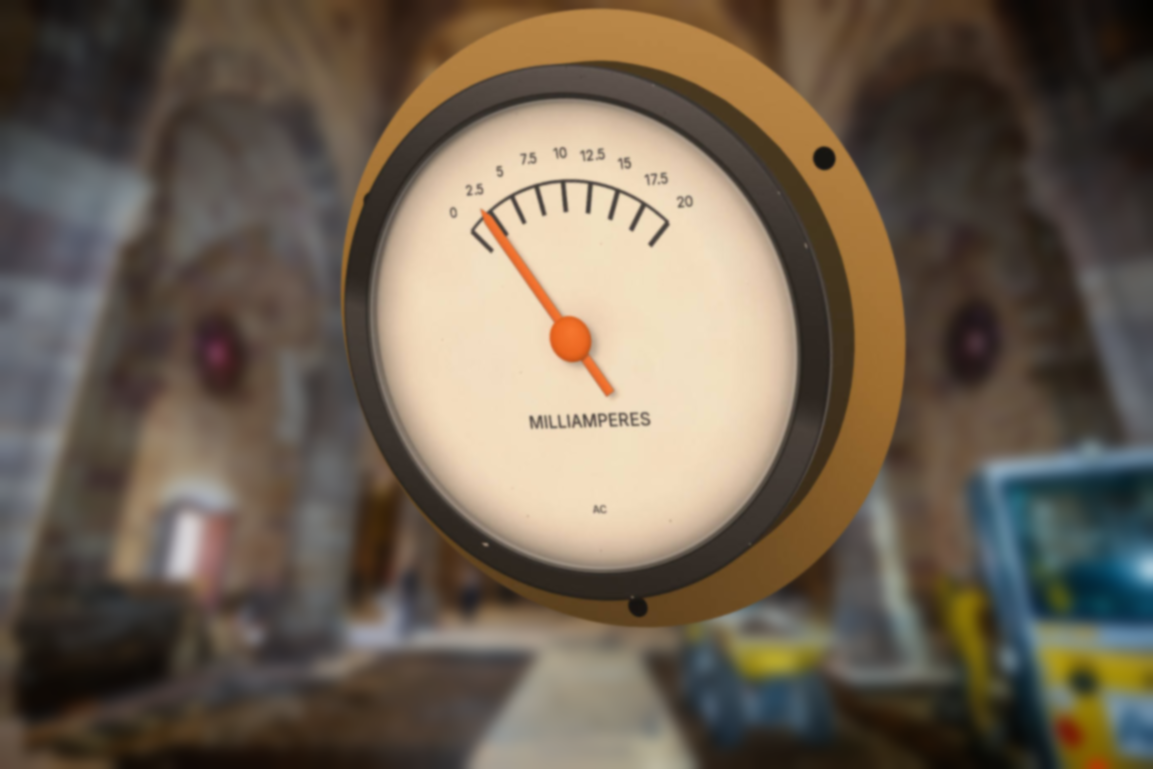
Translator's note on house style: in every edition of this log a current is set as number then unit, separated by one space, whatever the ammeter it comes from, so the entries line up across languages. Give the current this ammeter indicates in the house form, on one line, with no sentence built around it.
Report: 2.5 mA
